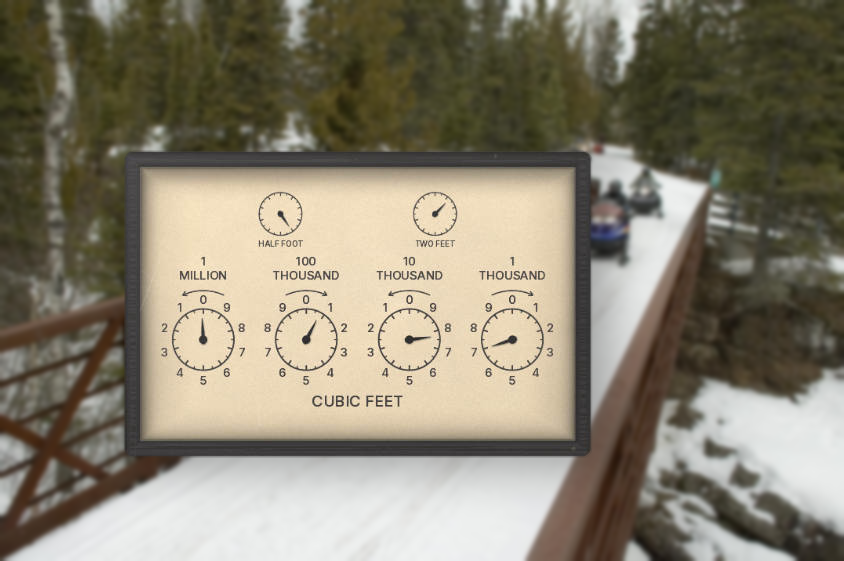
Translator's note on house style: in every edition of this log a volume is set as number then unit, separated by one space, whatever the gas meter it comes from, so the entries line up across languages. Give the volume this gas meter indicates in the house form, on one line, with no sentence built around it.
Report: 7700 ft³
